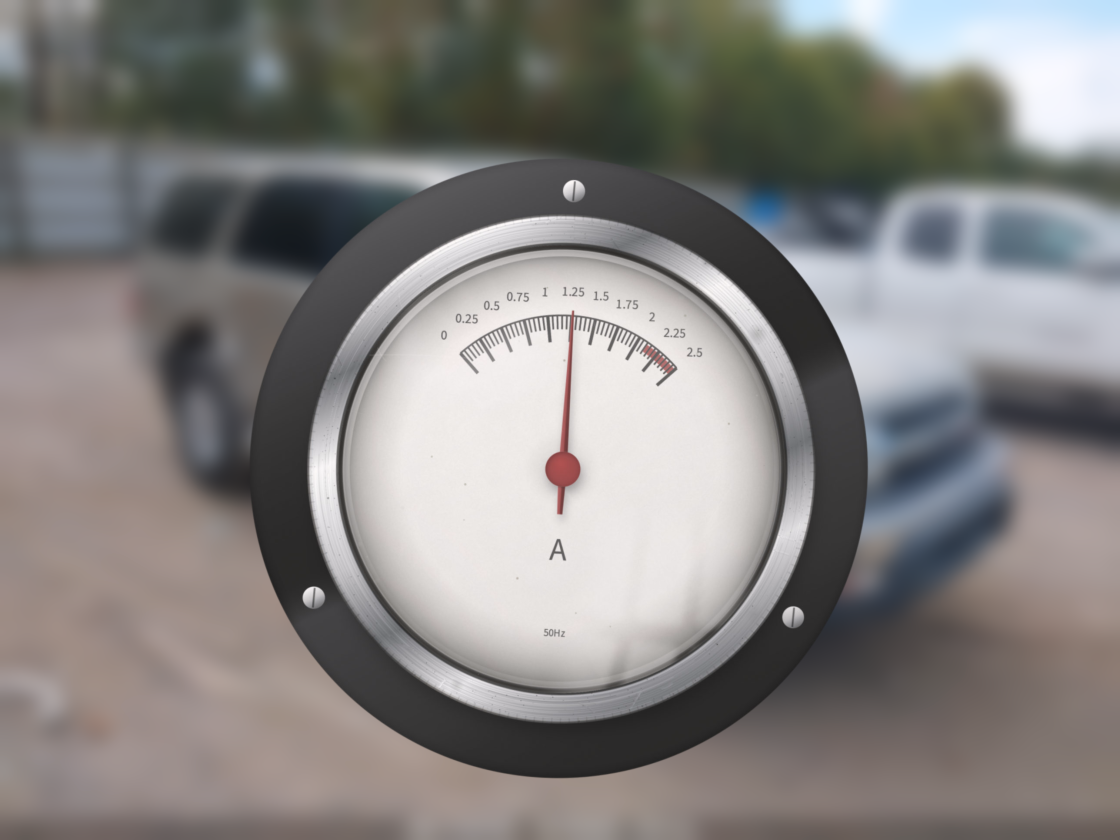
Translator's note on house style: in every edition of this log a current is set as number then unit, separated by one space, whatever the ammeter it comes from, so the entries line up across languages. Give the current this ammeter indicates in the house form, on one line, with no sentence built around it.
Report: 1.25 A
